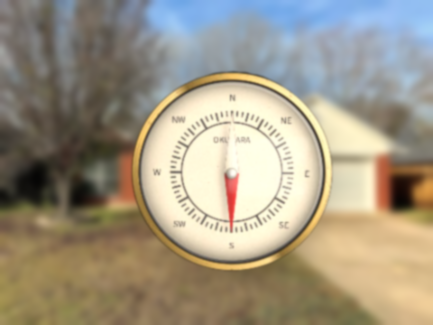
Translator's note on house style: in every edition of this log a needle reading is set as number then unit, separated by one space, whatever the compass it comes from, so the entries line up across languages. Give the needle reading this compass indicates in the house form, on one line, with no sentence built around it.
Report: 180 °
